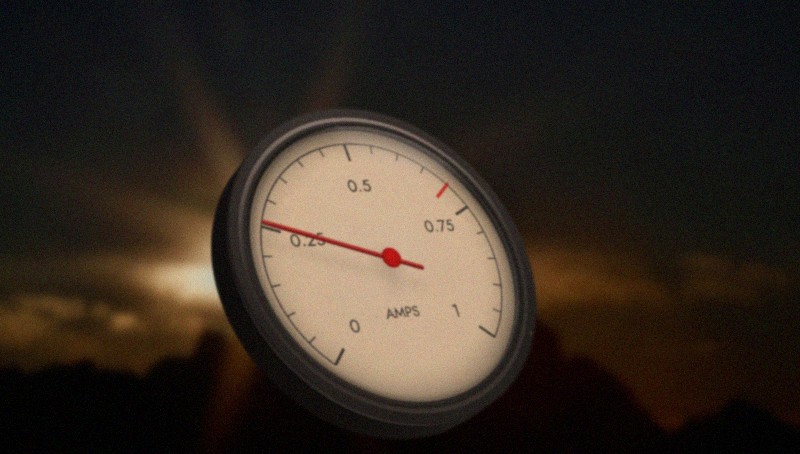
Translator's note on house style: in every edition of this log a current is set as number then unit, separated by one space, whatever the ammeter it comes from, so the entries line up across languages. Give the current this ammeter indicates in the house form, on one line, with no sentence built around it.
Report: 0.25 A
